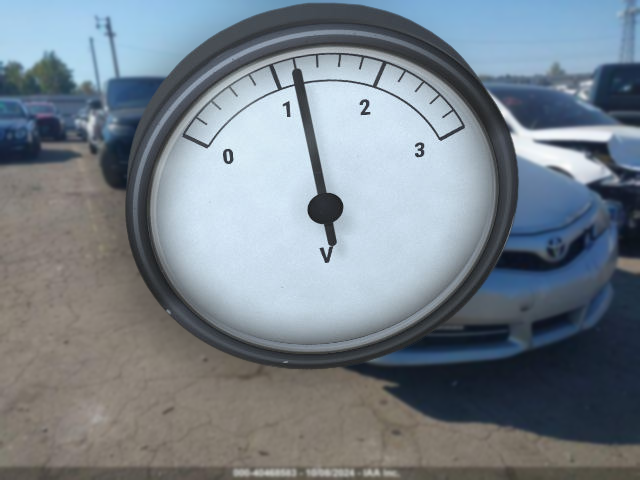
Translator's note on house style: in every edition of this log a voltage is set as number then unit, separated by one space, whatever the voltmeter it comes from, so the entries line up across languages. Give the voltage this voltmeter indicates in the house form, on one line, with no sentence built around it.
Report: 1.2 V
